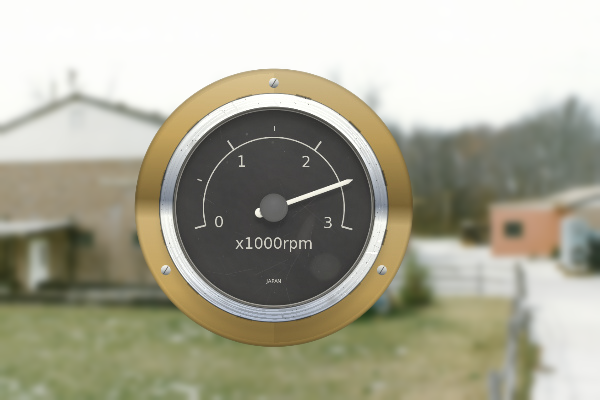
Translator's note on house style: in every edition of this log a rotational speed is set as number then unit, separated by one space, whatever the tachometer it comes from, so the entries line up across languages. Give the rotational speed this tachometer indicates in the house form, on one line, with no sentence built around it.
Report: 2500 rpm
